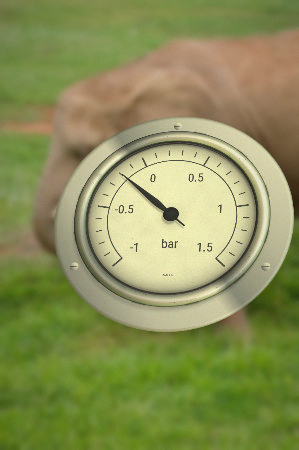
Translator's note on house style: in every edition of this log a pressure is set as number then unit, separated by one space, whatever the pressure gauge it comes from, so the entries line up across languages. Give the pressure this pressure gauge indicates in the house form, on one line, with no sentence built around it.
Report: -0.2 bar
